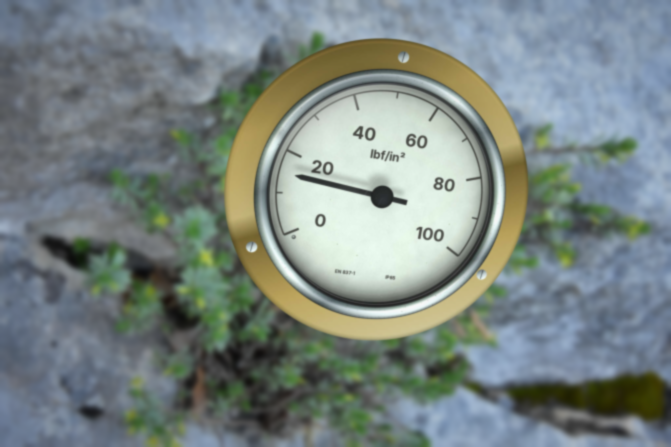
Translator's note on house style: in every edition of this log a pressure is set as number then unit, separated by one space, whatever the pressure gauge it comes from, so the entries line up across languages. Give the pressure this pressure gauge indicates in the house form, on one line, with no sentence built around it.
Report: 15 psi
